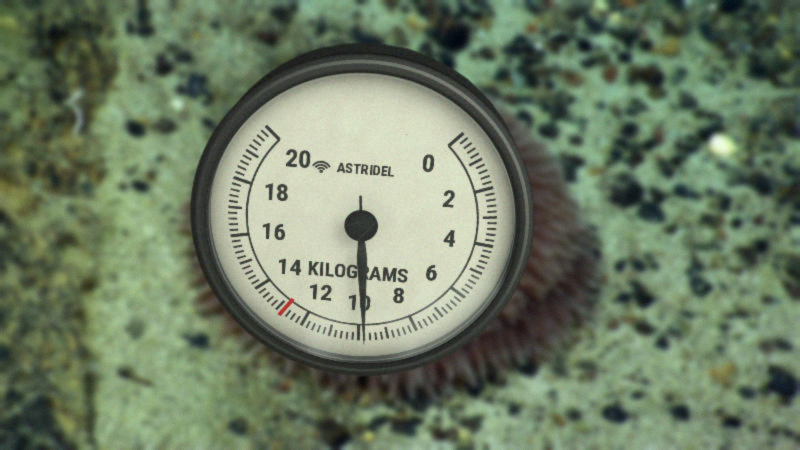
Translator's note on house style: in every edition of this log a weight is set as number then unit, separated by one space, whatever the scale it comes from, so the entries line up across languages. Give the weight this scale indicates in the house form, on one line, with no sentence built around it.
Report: 9.8 kg
